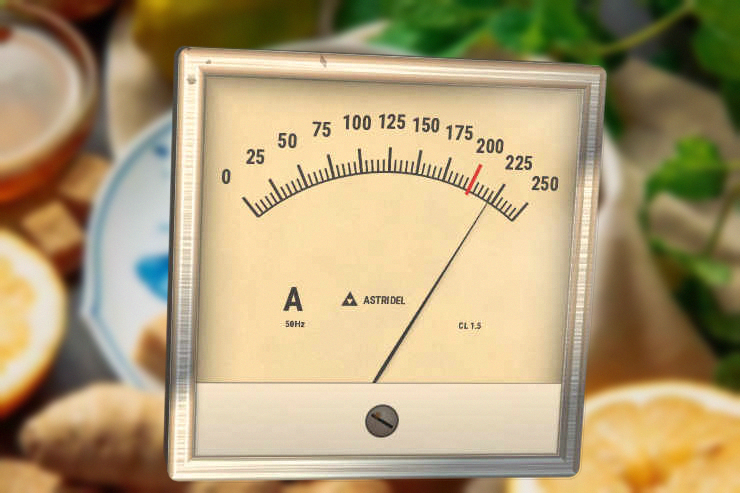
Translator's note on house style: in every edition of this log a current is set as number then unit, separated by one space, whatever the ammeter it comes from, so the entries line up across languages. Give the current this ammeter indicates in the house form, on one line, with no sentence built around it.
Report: 220 A
